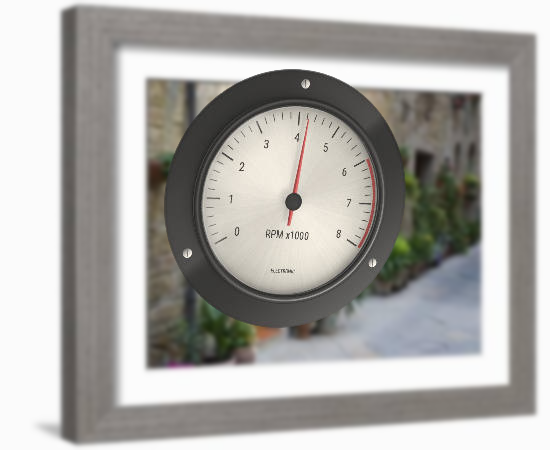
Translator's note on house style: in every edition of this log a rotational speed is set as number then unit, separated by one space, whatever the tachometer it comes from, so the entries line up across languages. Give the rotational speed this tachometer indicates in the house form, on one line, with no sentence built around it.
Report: 4200 rpm
